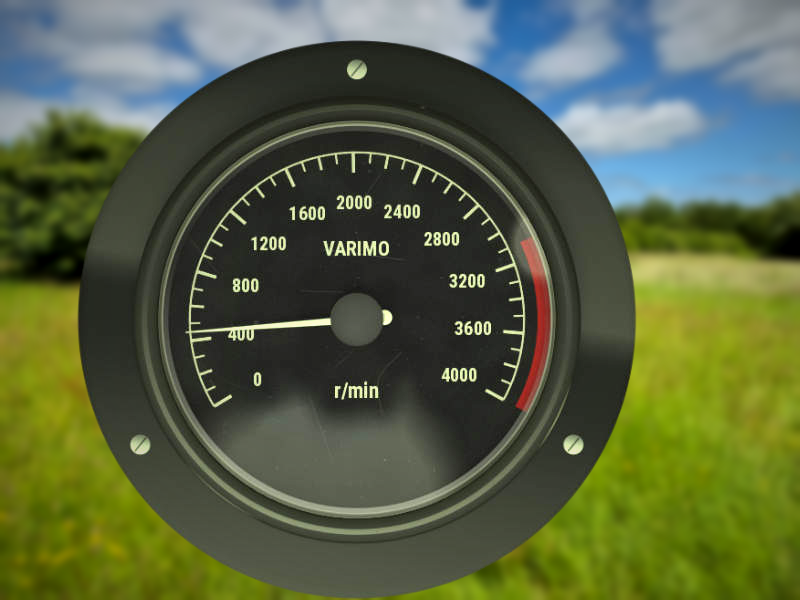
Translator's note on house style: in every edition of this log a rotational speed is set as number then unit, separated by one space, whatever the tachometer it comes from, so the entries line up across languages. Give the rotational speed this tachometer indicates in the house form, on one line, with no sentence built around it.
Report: 450 rpm
